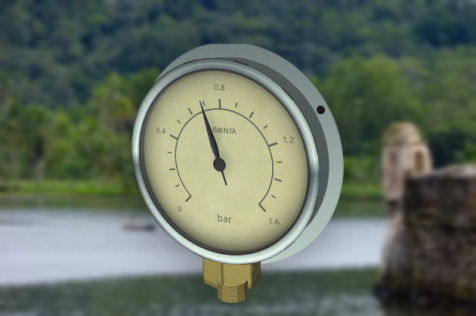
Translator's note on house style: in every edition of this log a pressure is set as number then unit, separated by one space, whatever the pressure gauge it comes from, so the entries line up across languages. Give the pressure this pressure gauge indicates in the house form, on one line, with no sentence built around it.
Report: 0.7 bar
